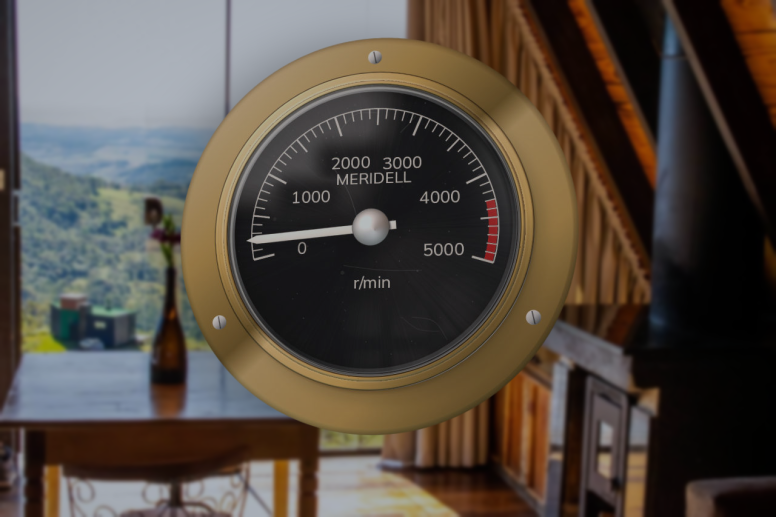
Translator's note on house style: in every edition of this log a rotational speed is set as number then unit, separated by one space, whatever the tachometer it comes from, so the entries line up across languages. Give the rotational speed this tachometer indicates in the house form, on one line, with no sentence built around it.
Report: 200 rpm
